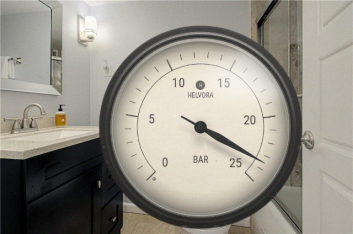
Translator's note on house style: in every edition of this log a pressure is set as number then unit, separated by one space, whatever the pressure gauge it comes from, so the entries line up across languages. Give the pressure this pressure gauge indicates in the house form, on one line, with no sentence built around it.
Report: 23.5 bar
